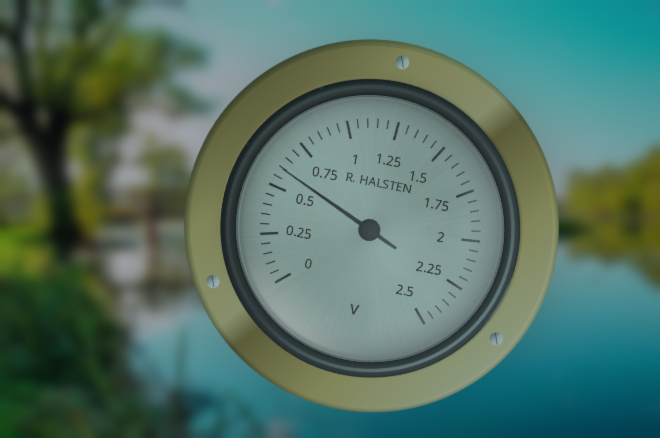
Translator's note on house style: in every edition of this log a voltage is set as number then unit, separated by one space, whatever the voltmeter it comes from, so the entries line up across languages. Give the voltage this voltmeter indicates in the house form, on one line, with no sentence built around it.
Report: 0.6 V
